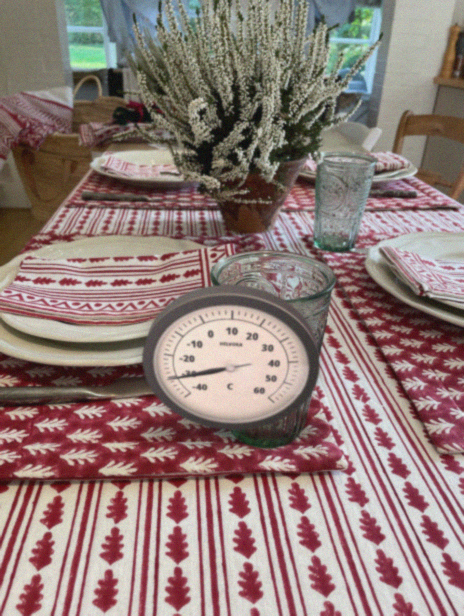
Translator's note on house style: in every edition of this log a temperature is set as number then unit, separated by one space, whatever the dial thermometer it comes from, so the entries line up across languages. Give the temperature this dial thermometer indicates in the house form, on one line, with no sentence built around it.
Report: -30 °C
